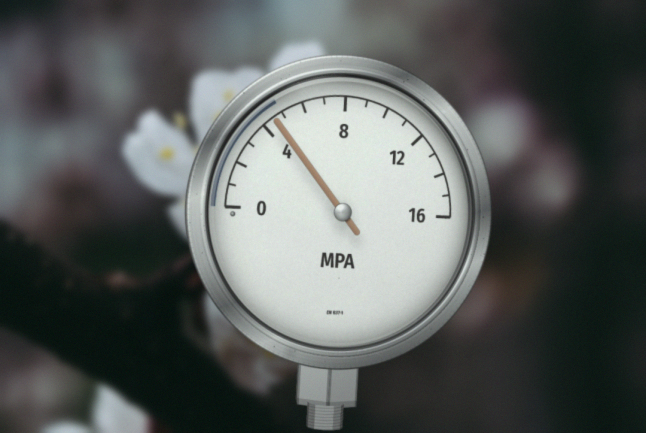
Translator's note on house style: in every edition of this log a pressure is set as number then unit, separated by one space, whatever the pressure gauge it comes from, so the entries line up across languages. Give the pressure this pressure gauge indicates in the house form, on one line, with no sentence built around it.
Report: 4.5 MPa
